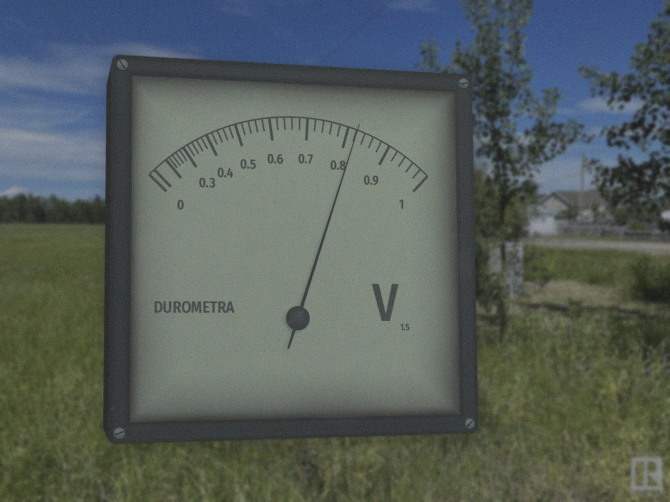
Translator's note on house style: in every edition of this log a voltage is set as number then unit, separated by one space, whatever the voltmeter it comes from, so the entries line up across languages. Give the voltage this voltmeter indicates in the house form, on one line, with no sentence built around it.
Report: 0.82 V
